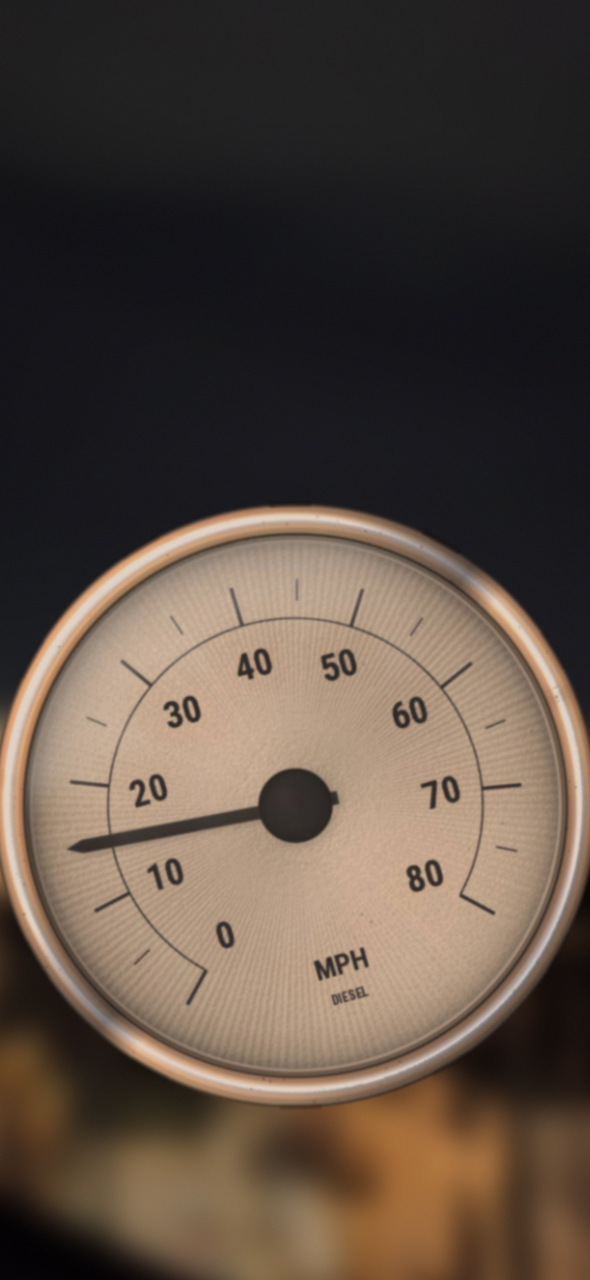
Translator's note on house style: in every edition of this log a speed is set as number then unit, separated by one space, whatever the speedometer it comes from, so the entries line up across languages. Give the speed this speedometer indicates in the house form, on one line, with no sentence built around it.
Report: 15 mph
